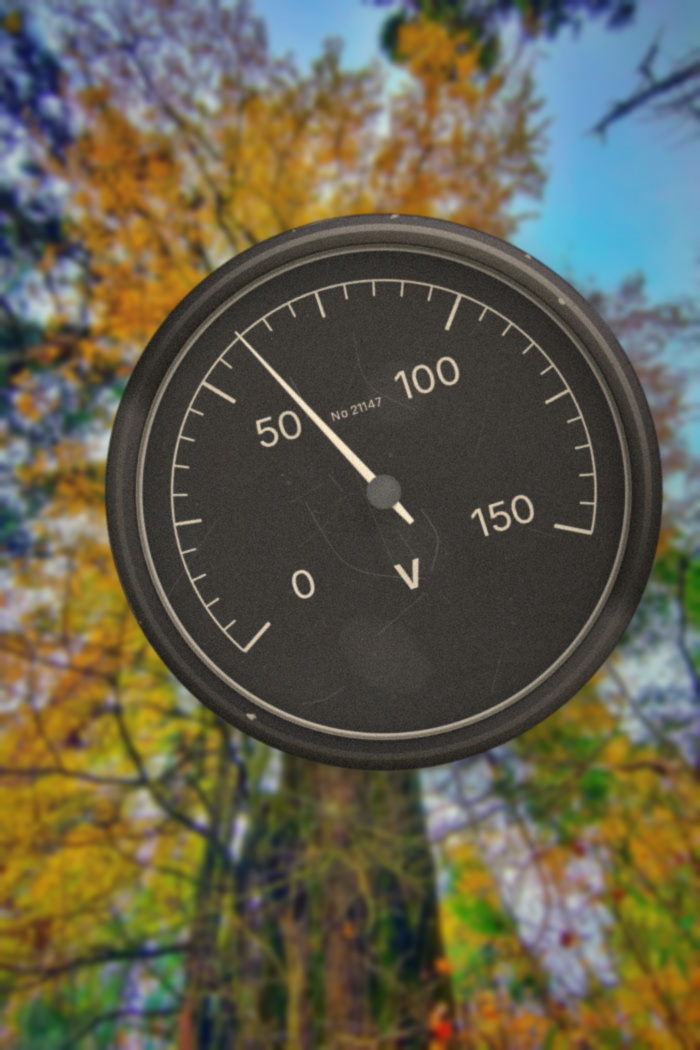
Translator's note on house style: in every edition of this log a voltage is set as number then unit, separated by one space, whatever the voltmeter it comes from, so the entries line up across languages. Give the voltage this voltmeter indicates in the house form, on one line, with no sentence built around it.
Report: 60 V
